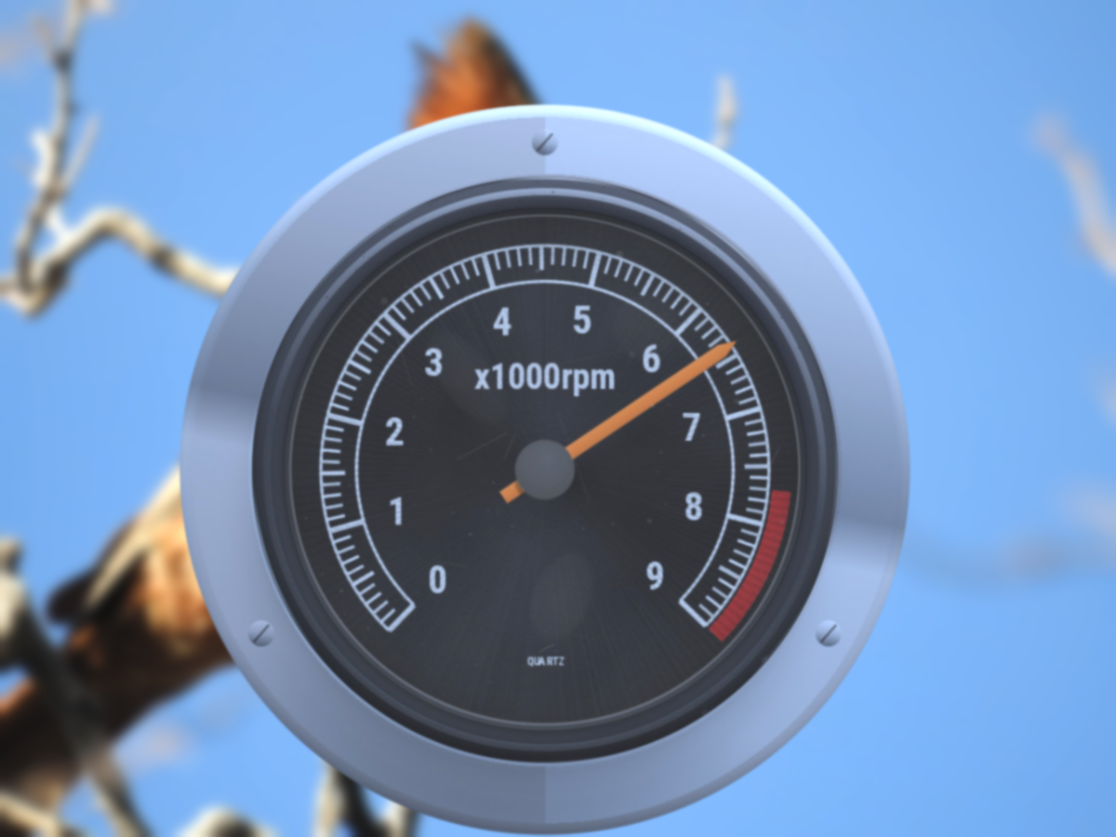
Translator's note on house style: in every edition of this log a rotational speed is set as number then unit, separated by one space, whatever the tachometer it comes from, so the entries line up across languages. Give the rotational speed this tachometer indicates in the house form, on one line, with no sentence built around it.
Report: 6400 rpm
